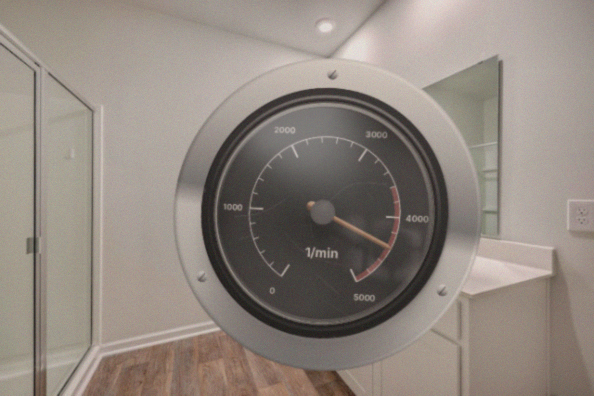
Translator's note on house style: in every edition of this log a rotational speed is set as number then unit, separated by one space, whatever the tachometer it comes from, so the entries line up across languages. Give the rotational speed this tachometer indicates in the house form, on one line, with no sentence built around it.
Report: 4400 rpm
